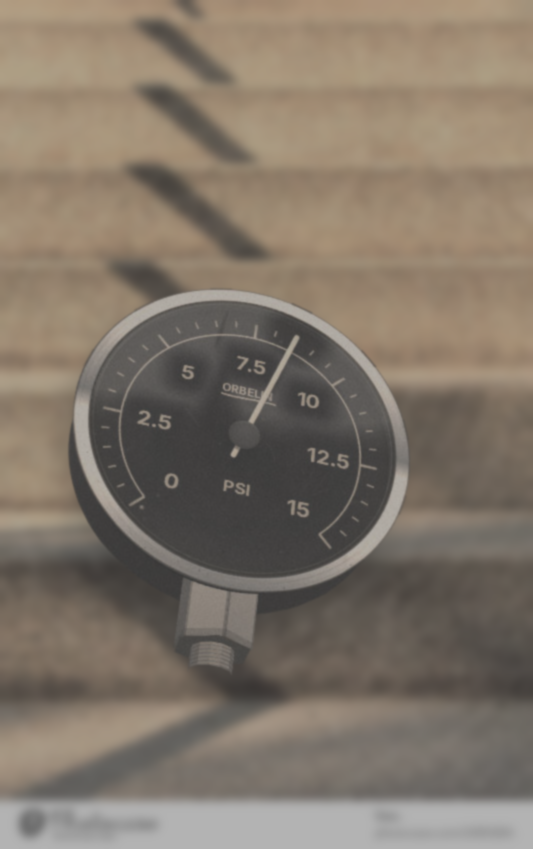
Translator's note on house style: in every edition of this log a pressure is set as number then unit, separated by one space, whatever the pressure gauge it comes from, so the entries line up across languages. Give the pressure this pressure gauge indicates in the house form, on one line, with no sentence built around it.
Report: 8.5 psi
